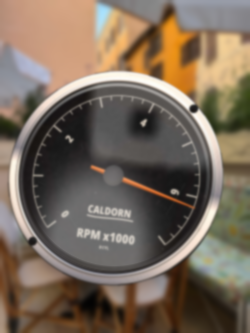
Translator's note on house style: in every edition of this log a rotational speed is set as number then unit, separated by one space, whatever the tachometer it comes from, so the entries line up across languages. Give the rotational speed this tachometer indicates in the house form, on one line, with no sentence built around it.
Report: 6200 rpm
